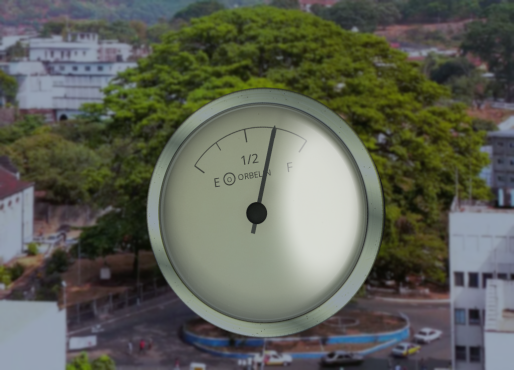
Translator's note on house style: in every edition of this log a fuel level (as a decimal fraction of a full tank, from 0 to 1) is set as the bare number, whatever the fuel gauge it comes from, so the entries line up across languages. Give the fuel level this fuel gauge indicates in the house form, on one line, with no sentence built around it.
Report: 0.75
